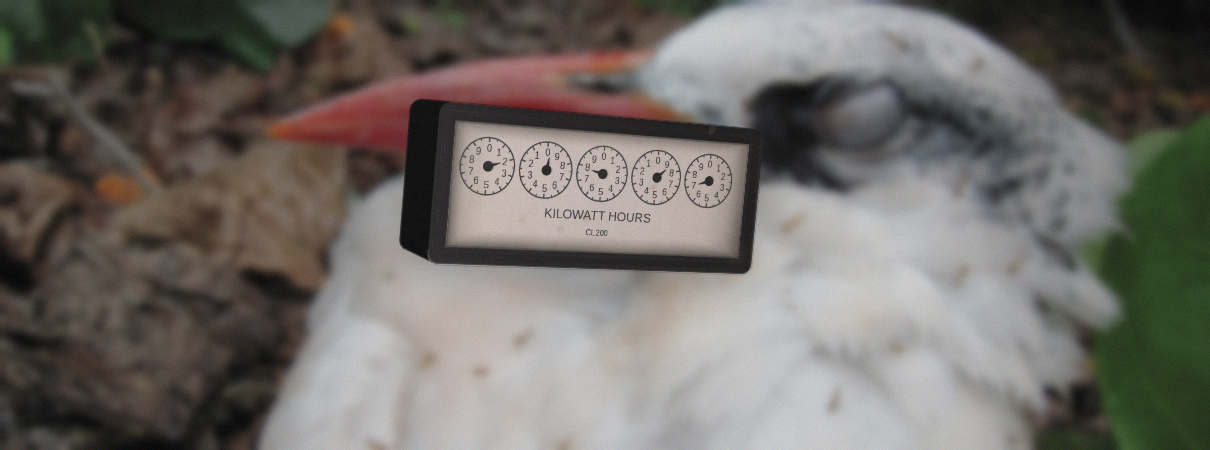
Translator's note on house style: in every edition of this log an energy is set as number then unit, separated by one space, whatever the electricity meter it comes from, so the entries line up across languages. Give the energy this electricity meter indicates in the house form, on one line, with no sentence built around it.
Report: 19787 kWh
